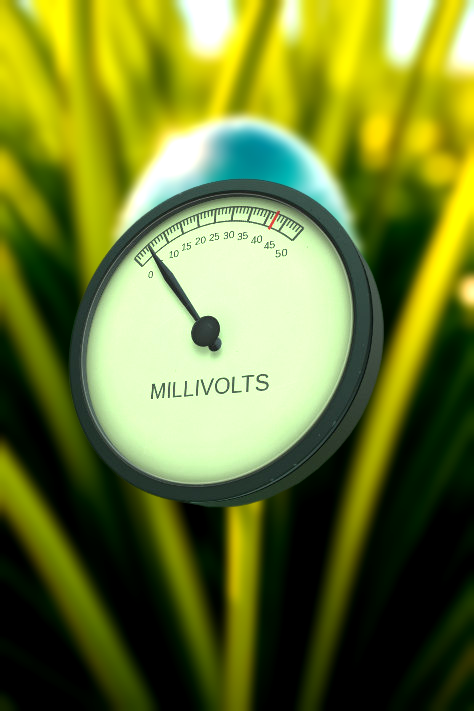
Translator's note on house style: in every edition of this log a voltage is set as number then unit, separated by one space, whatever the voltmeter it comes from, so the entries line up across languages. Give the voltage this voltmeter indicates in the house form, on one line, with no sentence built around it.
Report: 5 mV
